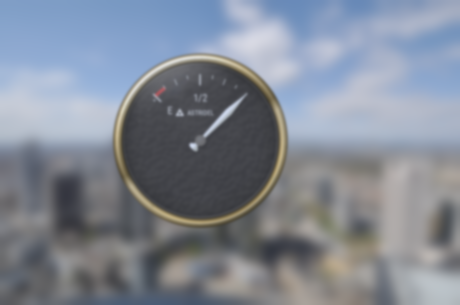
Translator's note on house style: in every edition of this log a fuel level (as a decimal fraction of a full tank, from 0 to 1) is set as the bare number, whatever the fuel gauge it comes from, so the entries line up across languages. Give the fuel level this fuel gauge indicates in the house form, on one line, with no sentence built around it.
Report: 1
